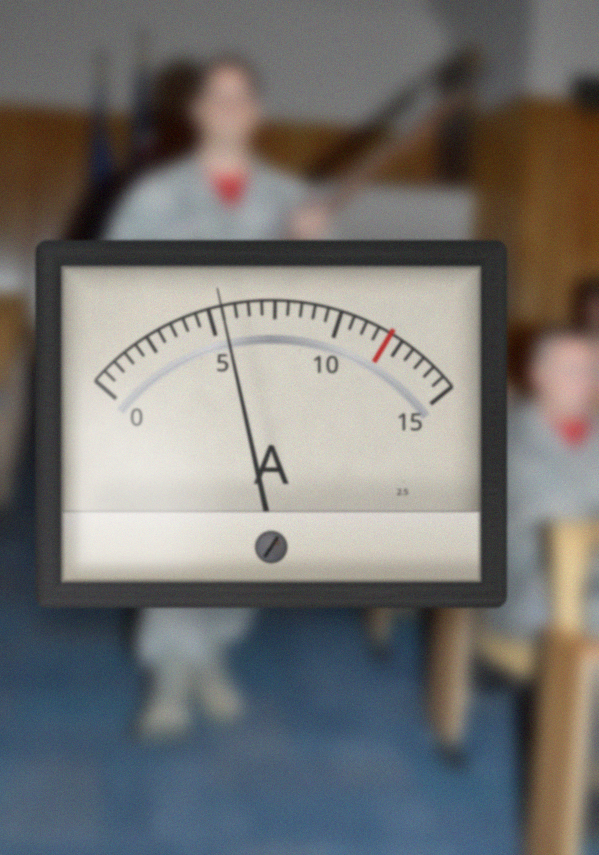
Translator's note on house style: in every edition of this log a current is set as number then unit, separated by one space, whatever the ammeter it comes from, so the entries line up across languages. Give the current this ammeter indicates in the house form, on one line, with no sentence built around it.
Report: 5.5 A
